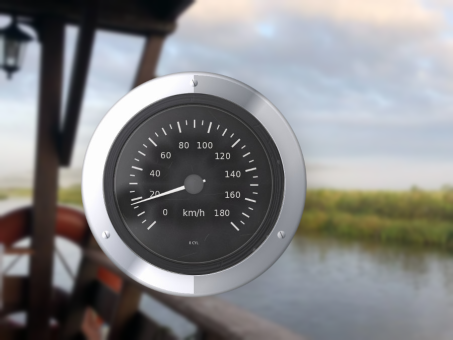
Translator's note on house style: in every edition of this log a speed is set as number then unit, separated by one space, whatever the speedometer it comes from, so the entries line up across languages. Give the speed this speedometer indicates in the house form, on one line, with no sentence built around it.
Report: 17.5 km/h
